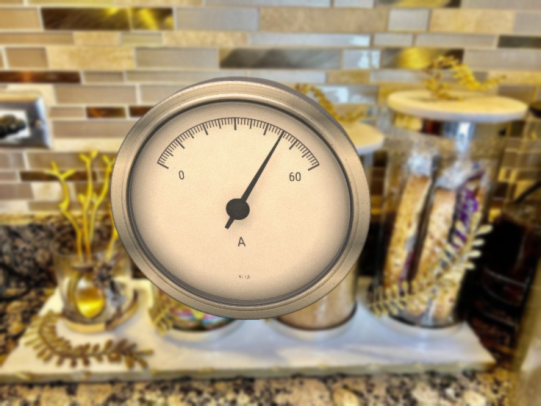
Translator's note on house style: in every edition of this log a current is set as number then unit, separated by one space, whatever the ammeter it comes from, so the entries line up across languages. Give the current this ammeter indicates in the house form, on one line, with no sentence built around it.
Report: 45 A
